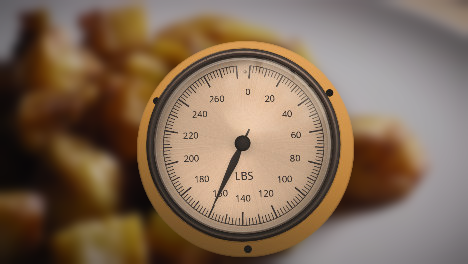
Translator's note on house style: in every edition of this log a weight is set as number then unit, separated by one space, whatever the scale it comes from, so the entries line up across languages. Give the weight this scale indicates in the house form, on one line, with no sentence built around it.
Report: 160 lb
